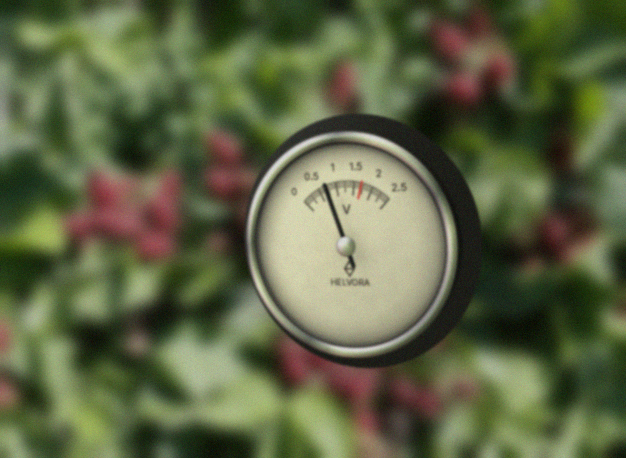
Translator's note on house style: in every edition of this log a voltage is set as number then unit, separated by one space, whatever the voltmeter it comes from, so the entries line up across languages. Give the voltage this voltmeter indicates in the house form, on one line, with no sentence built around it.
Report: 0.75 V
